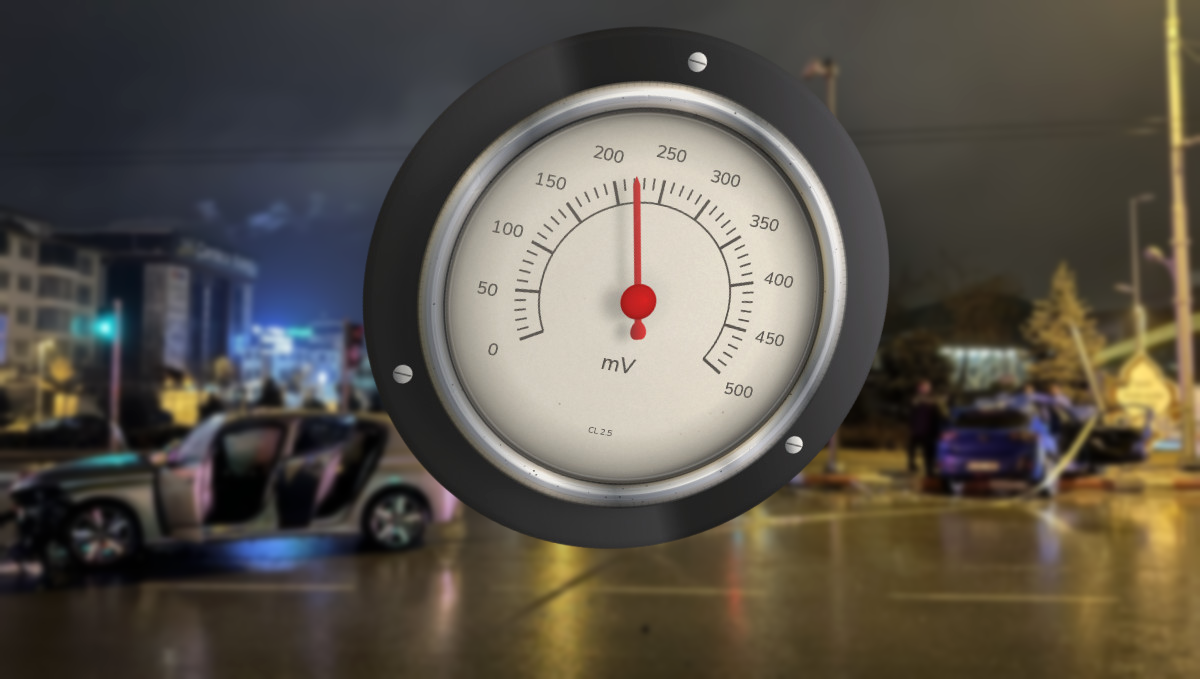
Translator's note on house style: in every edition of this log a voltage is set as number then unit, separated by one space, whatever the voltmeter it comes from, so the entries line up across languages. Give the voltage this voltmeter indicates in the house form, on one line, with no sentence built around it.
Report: 220 mV
